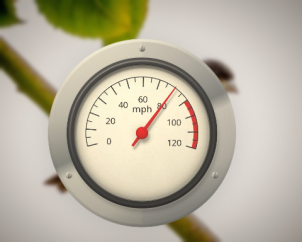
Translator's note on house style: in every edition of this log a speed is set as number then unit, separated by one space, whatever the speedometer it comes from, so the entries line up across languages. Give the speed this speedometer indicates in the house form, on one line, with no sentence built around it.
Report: 80 mph
